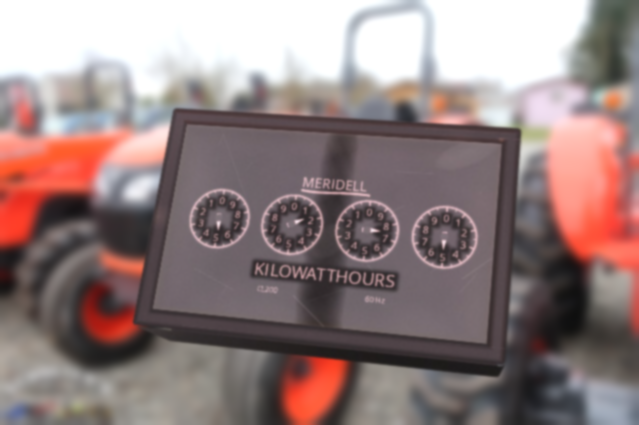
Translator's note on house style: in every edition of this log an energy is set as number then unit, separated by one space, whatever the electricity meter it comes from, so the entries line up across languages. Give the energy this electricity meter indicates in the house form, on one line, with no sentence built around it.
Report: 5175 kWh
